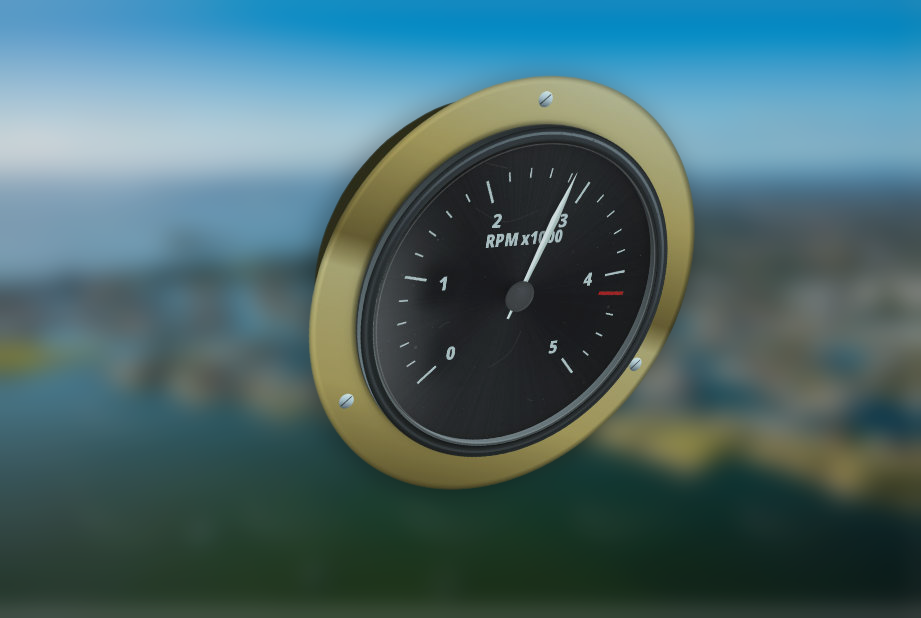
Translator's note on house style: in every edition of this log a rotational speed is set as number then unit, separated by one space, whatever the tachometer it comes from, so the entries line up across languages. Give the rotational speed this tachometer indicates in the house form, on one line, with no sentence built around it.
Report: 2800 rpm
